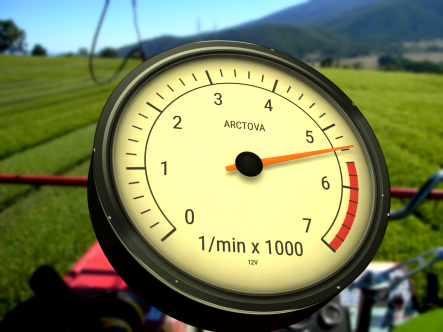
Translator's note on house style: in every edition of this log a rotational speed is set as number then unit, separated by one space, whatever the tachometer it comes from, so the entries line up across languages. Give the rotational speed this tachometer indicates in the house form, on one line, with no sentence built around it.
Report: 5400 rpm
